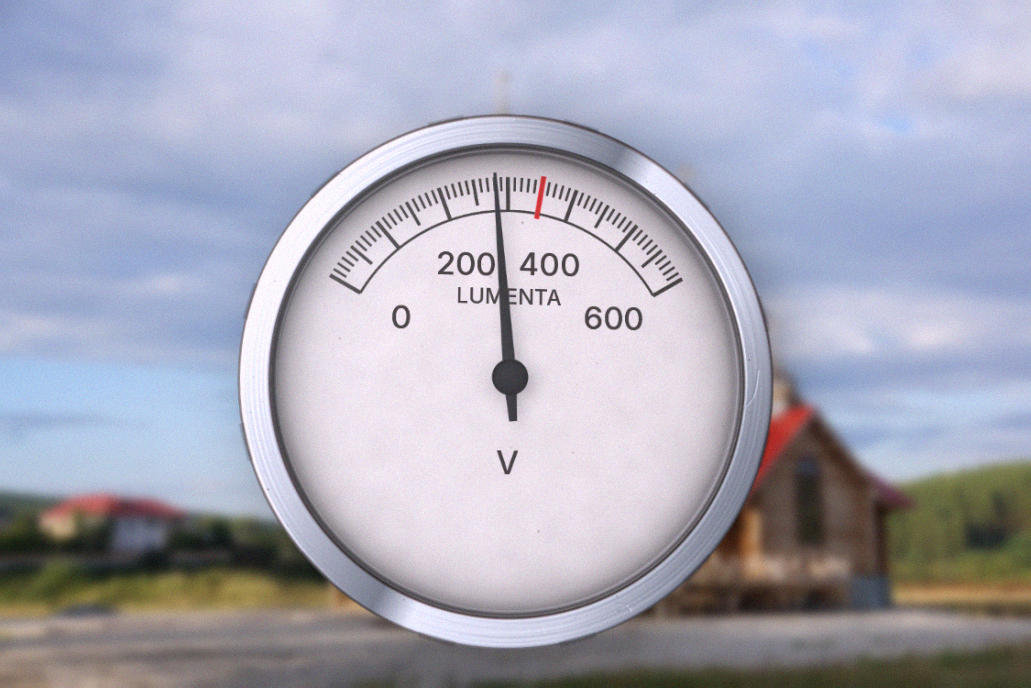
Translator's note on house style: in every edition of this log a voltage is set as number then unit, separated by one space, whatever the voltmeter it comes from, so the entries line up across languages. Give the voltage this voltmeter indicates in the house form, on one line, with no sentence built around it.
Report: 280 V
